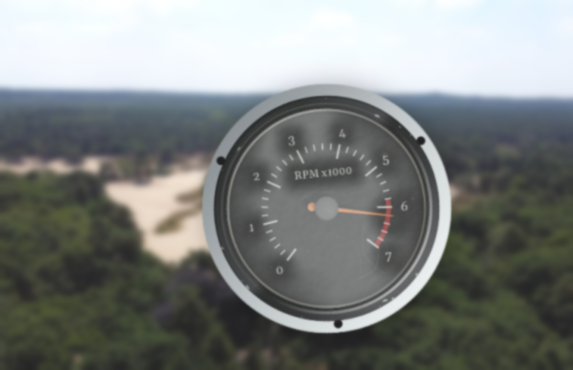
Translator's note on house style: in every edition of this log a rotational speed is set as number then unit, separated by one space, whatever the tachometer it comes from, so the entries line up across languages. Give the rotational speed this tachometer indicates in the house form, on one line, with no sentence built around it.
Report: 6200 rpm
